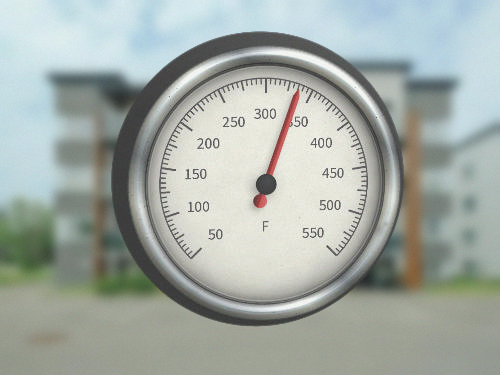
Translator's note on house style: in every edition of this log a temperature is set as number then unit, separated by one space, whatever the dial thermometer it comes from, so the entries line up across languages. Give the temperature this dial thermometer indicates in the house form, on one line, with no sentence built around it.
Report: 335 °F
